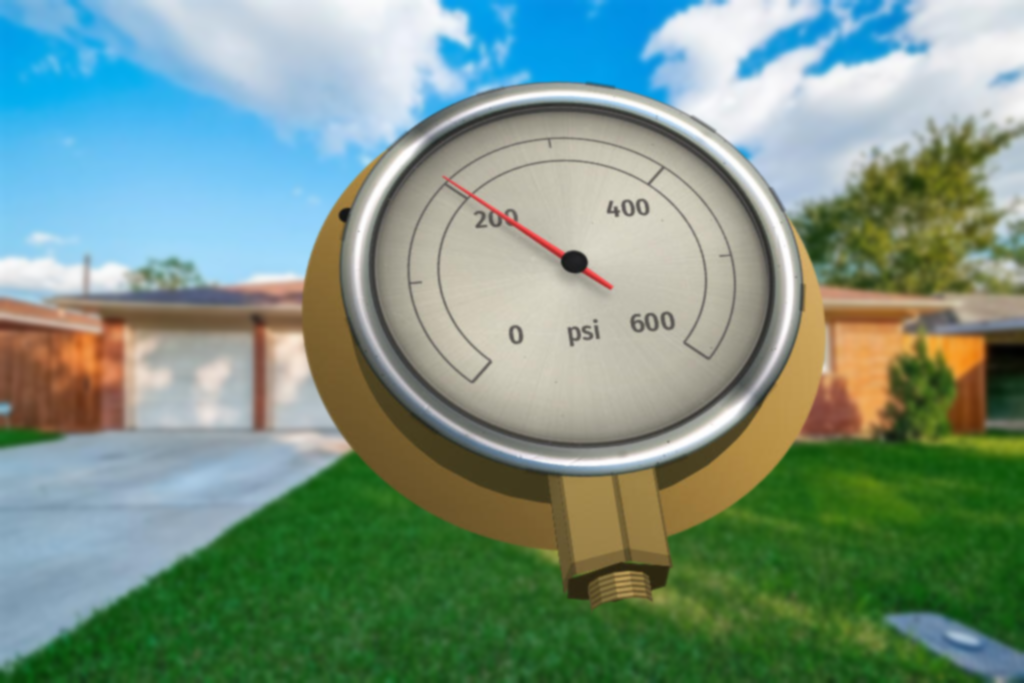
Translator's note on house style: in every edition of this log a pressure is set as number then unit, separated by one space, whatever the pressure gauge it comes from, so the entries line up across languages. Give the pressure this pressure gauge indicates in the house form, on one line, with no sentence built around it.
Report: 200 psi
